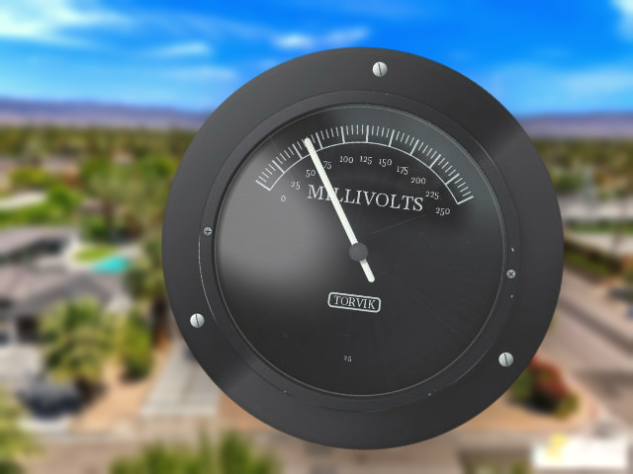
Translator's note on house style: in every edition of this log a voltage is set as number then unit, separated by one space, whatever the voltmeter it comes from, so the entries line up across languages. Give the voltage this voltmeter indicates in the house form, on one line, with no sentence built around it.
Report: 65 mV
